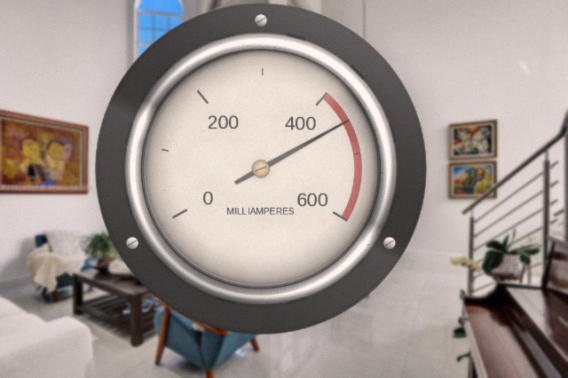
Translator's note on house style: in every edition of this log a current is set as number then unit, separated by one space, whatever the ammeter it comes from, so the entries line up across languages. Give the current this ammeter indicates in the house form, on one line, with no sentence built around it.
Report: 450 mA
